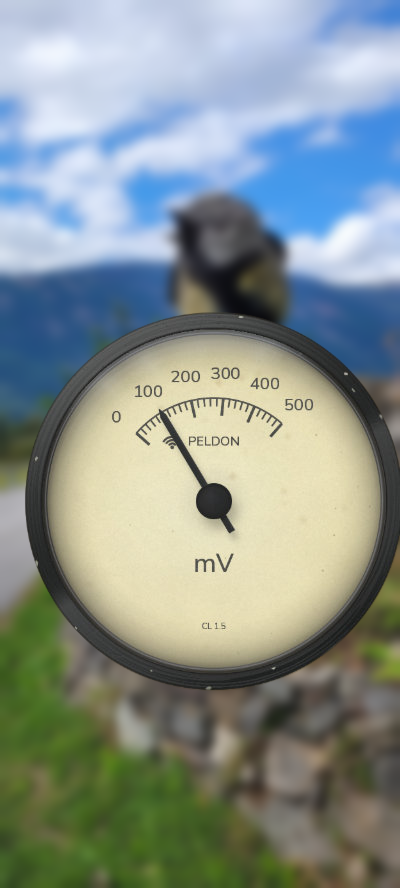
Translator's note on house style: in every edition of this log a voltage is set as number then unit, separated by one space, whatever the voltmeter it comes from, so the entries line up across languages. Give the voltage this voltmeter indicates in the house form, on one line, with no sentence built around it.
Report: 100 mV
